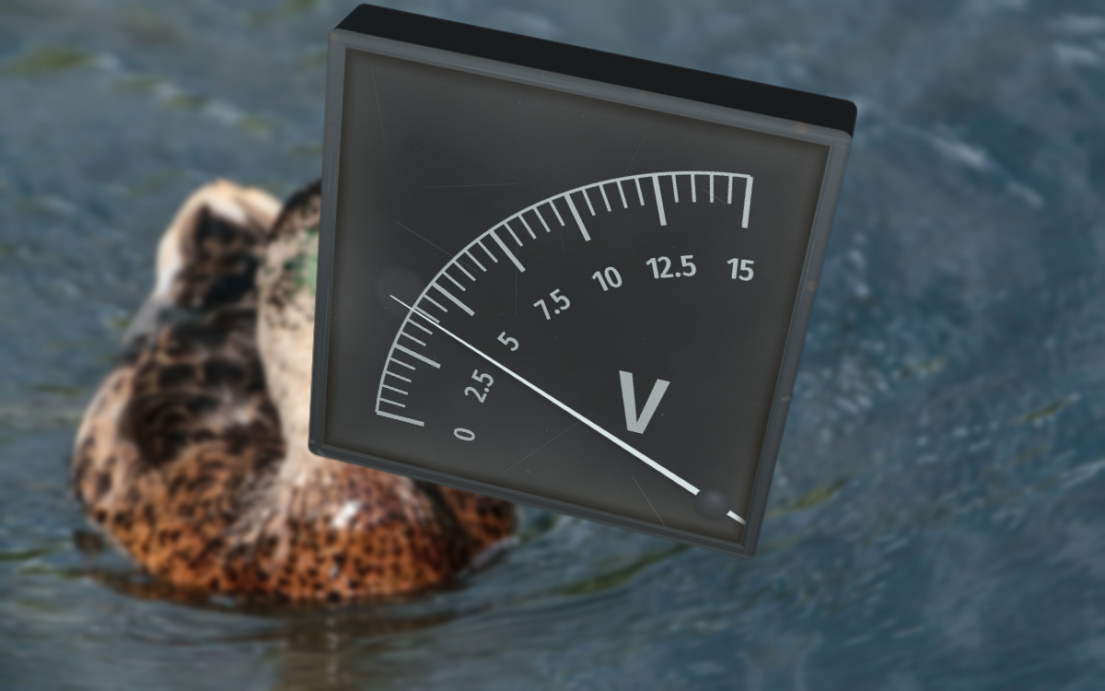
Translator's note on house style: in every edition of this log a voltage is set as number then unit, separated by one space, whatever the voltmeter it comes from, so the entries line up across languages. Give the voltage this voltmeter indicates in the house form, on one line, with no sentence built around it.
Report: 4 V
